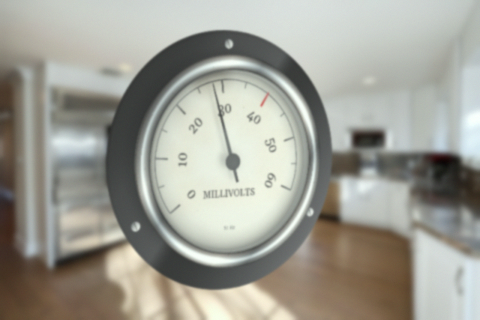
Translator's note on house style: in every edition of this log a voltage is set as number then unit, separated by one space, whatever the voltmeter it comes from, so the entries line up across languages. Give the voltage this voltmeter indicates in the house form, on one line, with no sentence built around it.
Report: 27.5 mV
